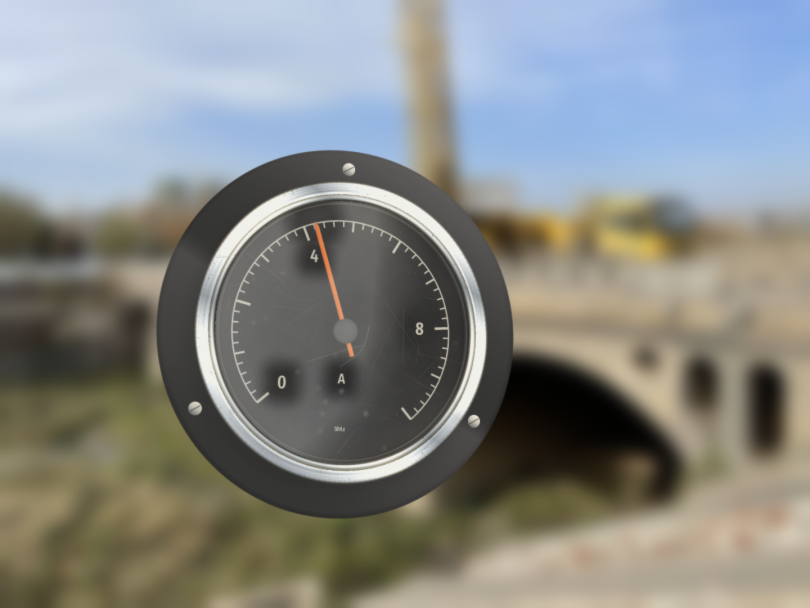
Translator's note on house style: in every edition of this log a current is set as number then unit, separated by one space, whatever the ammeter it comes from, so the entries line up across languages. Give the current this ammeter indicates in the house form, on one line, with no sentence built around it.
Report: 4.2 A
